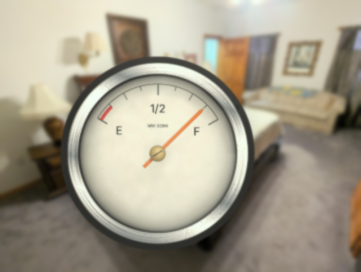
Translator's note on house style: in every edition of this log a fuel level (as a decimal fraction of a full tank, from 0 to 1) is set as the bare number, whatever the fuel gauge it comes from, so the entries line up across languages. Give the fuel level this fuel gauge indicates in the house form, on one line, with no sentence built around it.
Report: 0.875
